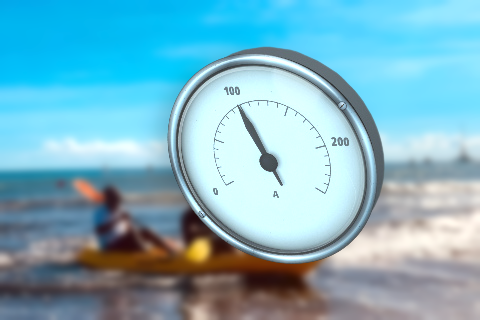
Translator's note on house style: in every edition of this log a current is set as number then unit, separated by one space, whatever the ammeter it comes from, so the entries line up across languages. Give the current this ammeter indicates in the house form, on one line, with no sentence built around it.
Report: 100 A
